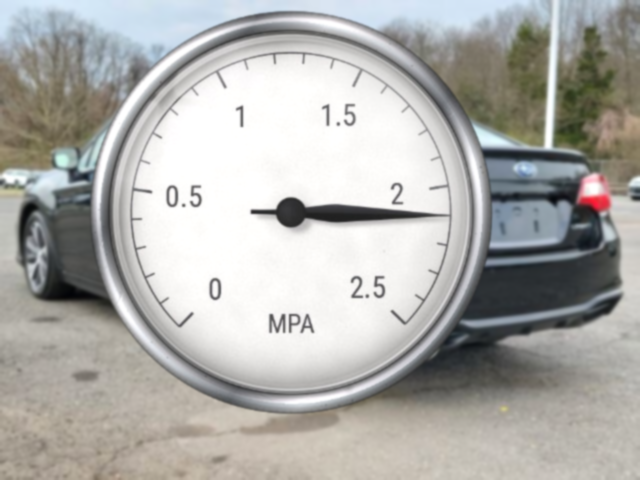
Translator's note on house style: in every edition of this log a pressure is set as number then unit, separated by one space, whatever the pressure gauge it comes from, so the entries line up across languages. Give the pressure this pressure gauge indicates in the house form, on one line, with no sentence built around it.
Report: 2.1 MPa
